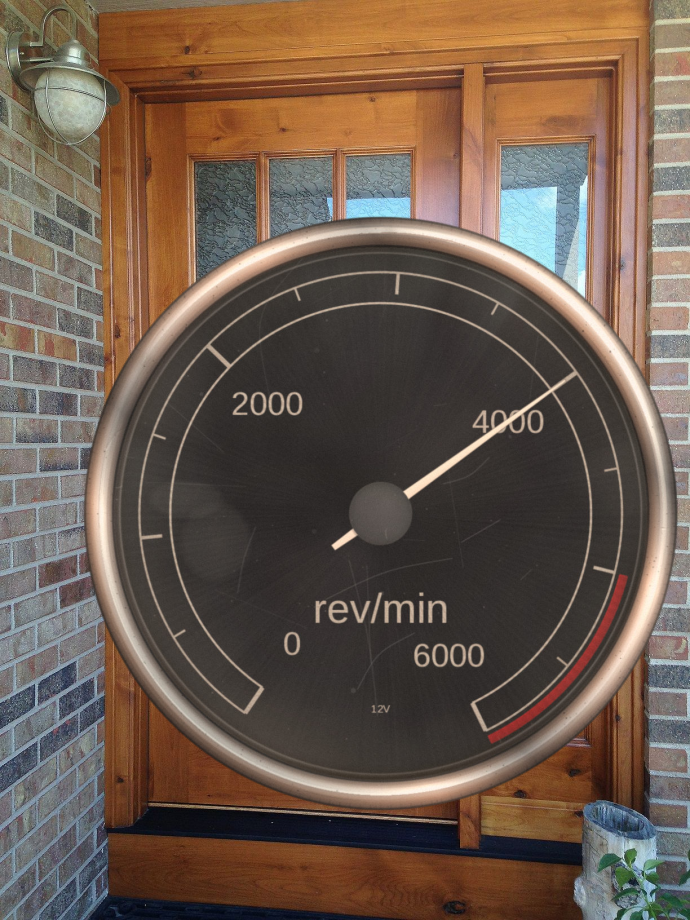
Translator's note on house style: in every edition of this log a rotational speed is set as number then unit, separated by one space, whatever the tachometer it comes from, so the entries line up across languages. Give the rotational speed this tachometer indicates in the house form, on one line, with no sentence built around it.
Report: 4000 rpm
